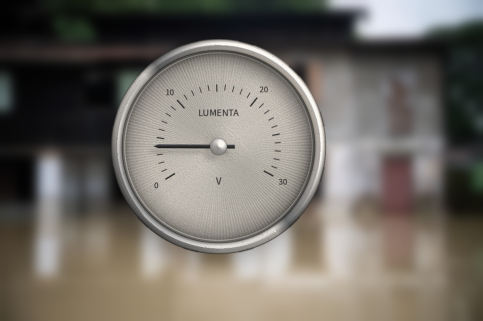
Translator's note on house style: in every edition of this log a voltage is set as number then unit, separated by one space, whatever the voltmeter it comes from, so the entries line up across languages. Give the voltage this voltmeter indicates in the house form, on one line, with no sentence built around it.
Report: 4 V
